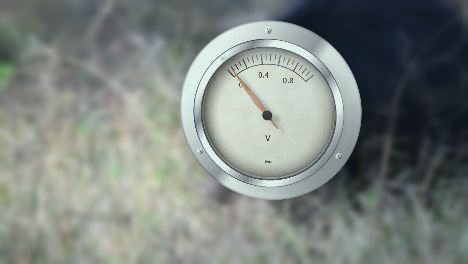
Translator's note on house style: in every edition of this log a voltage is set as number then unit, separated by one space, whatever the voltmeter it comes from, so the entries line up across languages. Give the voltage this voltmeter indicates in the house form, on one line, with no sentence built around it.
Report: 0.05 V
